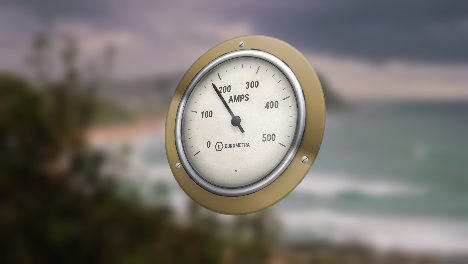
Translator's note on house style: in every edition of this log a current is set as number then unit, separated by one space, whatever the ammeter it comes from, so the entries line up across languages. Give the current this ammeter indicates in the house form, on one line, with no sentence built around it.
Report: 180 A
